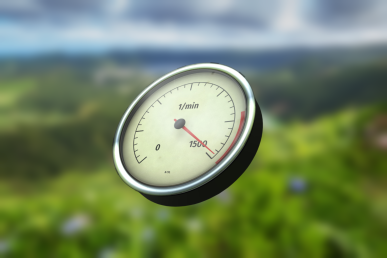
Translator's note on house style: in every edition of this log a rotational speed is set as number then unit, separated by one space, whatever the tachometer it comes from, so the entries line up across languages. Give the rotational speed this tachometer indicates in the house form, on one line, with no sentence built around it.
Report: 1475 rpm
